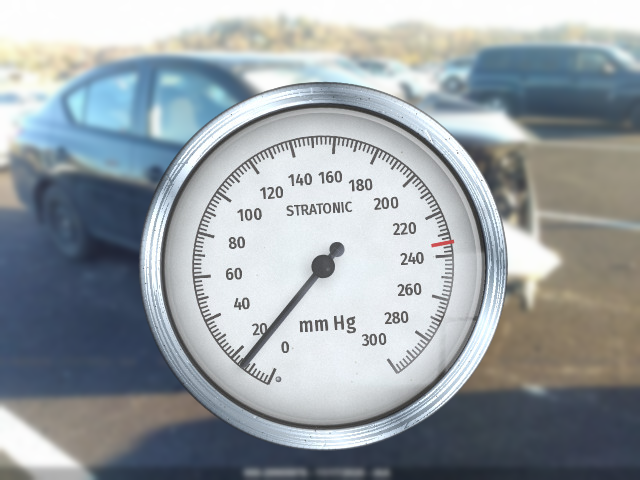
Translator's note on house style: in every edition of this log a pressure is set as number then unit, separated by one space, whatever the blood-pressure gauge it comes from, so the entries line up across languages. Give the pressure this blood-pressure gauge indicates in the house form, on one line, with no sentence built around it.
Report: 14 mmHg
